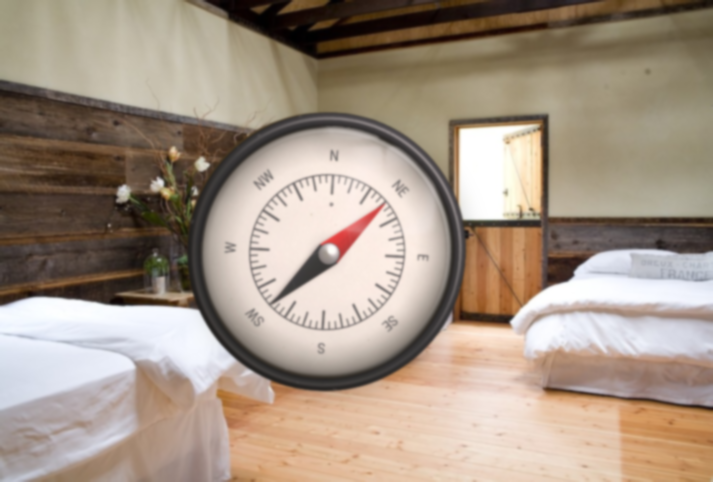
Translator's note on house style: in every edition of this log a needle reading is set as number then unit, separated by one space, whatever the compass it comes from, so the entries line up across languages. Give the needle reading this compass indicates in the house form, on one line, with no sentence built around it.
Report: 45 °
